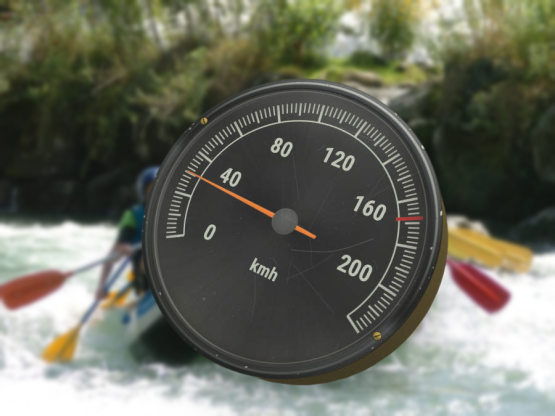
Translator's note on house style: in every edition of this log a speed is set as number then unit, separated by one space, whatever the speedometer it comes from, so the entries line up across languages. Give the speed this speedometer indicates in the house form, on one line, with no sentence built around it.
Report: 30 km/h
